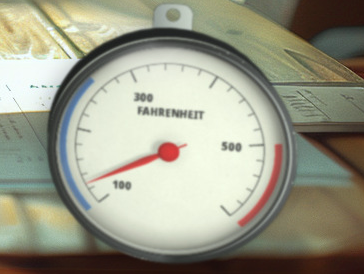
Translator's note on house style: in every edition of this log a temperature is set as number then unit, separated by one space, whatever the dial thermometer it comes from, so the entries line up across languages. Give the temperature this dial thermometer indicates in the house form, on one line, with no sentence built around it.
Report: 130 °F
